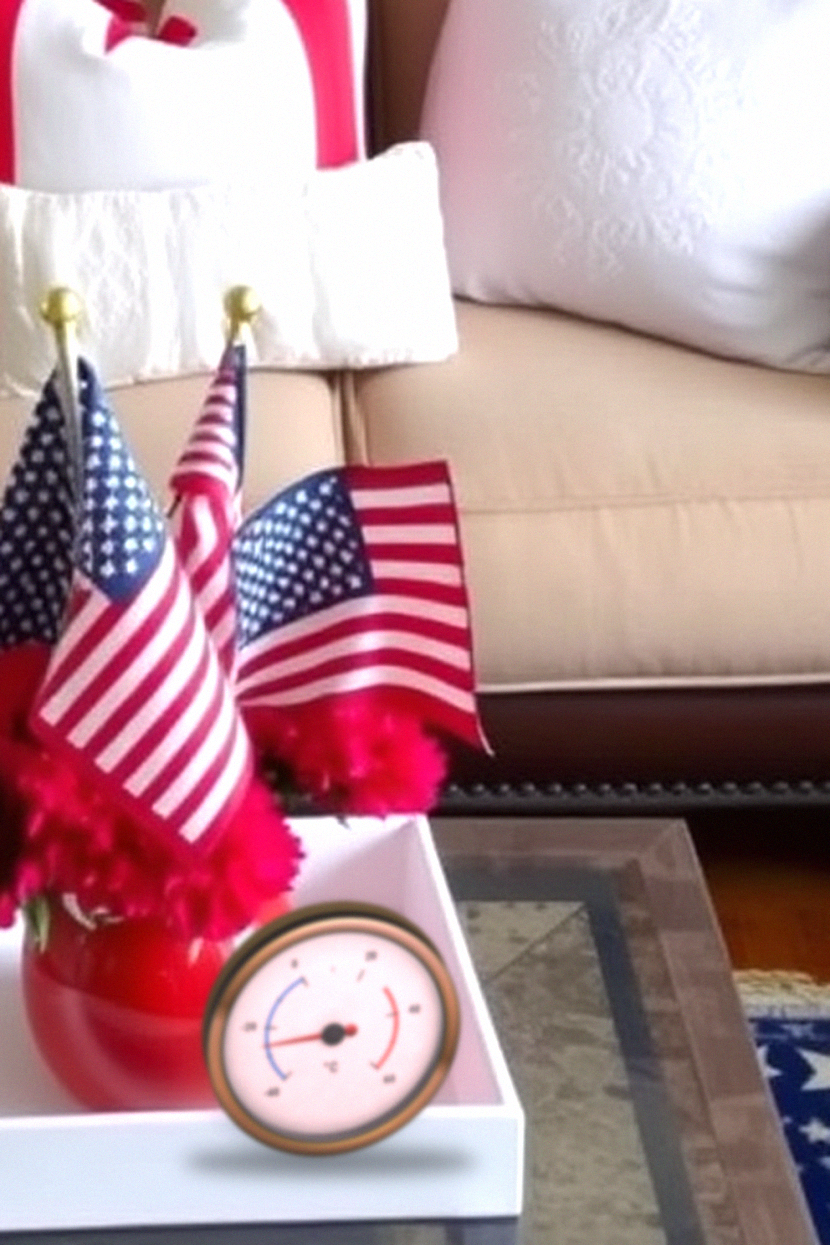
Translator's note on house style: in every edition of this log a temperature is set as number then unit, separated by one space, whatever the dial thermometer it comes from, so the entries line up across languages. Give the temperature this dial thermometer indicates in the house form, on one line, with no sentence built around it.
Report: -25 °C
